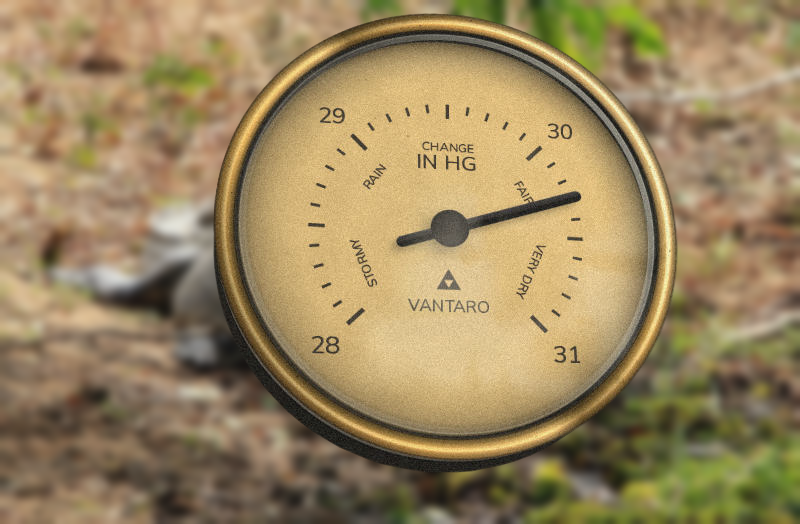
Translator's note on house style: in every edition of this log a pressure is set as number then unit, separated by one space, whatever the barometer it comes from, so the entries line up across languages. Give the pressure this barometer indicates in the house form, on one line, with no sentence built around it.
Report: 30.3 inHg
